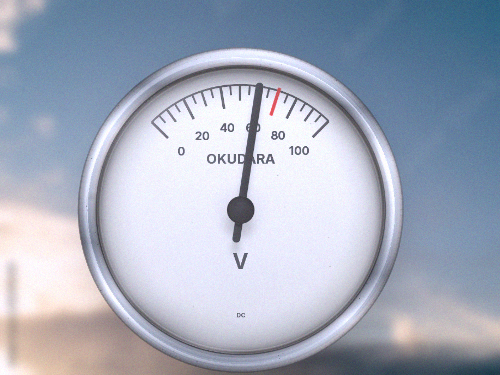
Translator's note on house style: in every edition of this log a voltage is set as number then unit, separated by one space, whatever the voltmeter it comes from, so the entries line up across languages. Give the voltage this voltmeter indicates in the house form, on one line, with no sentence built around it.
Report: 60 V
